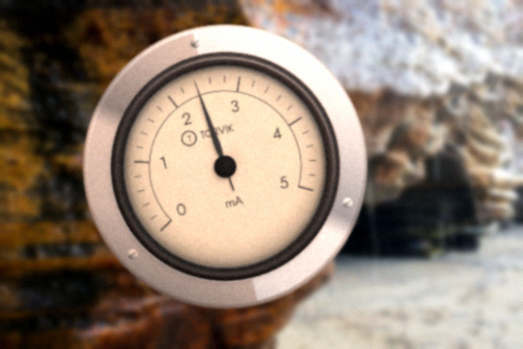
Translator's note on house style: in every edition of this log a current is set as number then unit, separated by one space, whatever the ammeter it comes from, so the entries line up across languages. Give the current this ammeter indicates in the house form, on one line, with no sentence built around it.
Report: 2.4 mA
